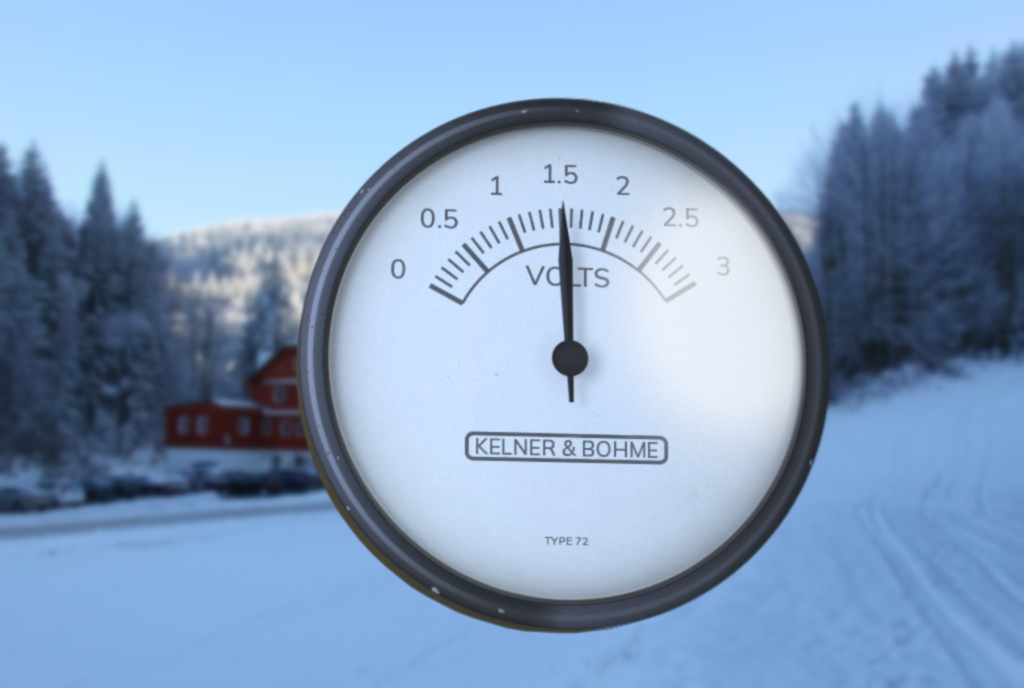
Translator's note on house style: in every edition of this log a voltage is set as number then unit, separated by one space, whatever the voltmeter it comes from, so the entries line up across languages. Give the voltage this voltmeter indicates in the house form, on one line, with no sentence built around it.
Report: 1.5 V
